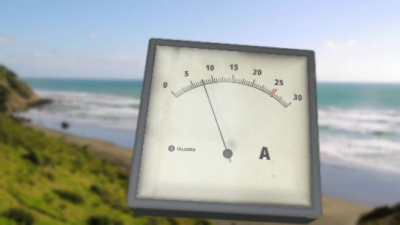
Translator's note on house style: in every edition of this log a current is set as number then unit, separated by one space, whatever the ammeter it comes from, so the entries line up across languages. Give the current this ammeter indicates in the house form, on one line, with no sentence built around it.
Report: 7.5 A
